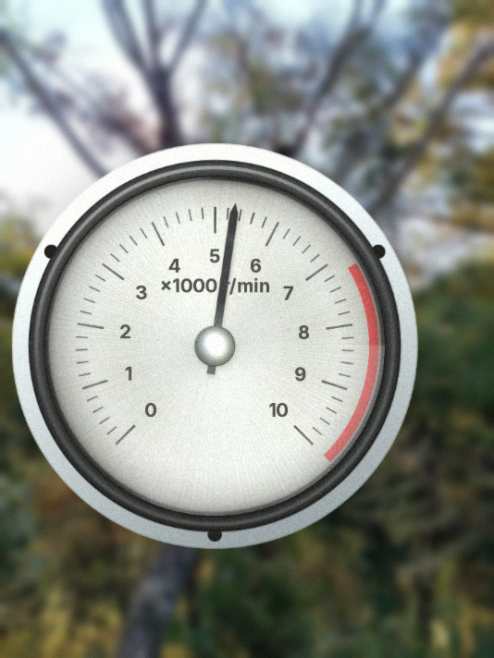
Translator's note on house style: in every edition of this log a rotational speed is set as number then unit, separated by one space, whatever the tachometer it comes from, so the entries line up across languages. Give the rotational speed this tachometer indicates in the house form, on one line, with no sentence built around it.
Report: 5300 rpm
